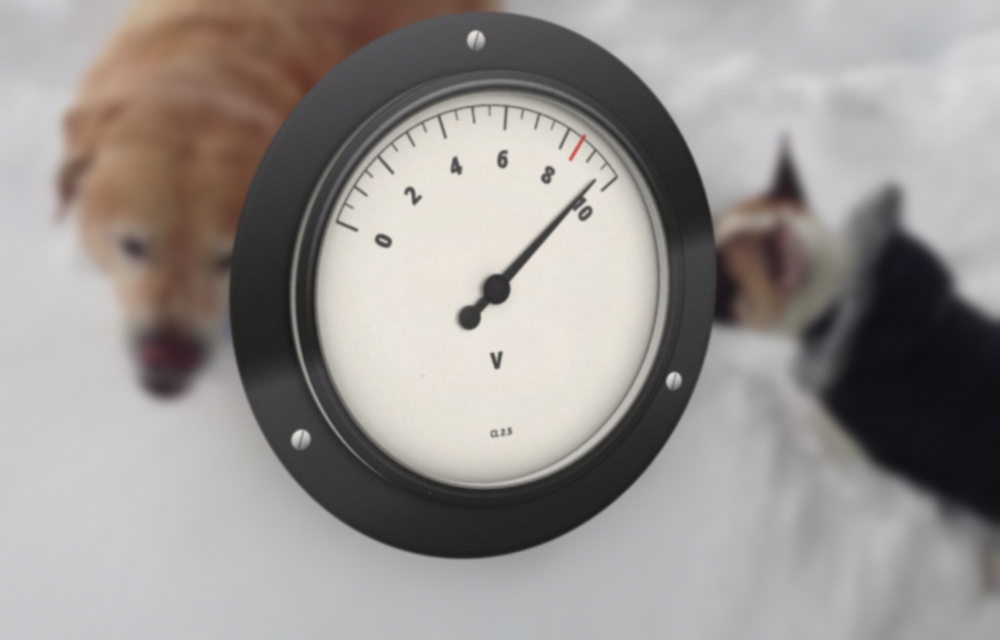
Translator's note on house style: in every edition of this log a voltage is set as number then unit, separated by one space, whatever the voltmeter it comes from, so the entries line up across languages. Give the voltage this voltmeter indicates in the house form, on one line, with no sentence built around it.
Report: 9.5 V
